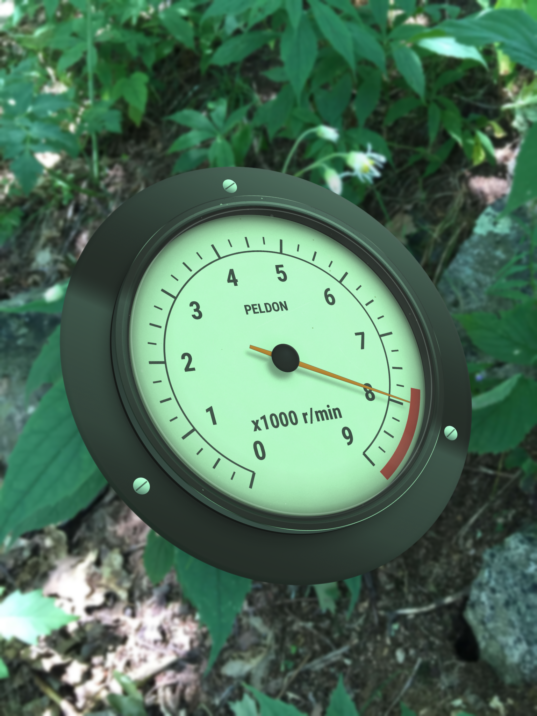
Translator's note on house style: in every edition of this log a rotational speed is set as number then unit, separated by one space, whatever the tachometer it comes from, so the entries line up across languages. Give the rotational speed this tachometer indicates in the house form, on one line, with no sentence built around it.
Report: 8000 rpm
